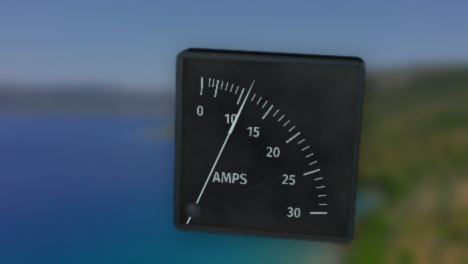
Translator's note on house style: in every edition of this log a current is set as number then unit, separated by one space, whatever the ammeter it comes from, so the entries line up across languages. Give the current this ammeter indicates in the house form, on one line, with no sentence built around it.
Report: 11 A
